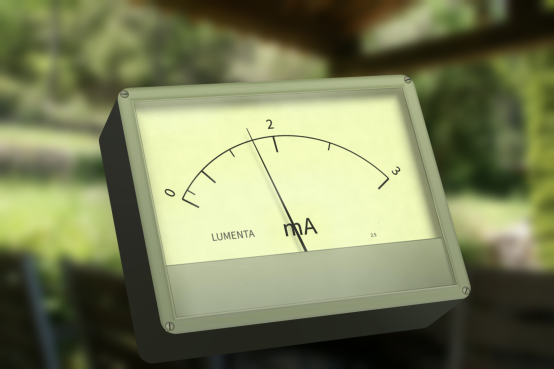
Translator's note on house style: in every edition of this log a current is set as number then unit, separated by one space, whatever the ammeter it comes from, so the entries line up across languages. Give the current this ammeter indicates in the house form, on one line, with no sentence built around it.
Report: 1.75 mA
